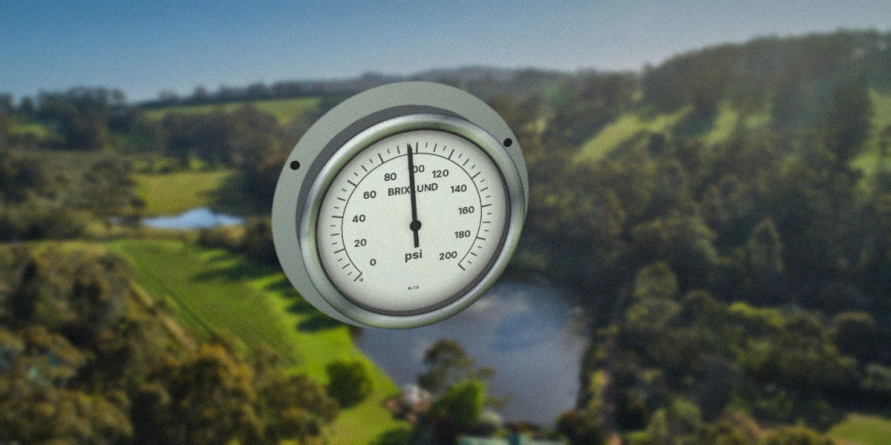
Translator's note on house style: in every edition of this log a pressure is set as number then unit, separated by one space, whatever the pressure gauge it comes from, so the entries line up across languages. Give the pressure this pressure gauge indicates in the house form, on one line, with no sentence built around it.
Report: 95 psi
